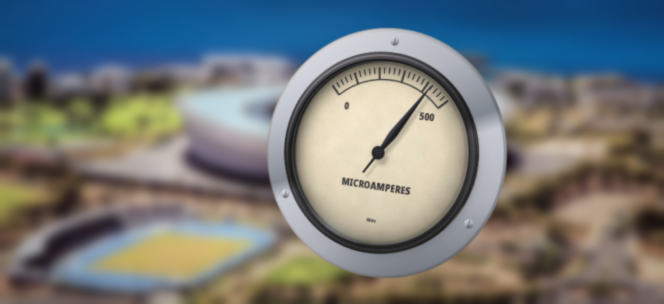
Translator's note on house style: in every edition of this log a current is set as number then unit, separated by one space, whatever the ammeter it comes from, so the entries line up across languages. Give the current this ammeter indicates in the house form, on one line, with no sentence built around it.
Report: 420 µA
